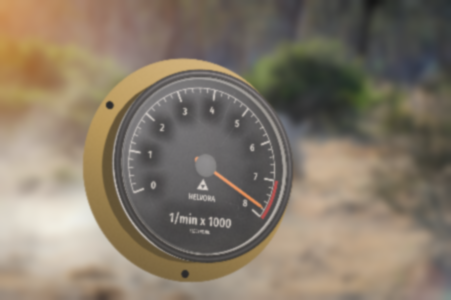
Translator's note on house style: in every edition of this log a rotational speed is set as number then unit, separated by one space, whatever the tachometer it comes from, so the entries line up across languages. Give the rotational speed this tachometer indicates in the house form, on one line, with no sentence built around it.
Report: 7800 rpm
